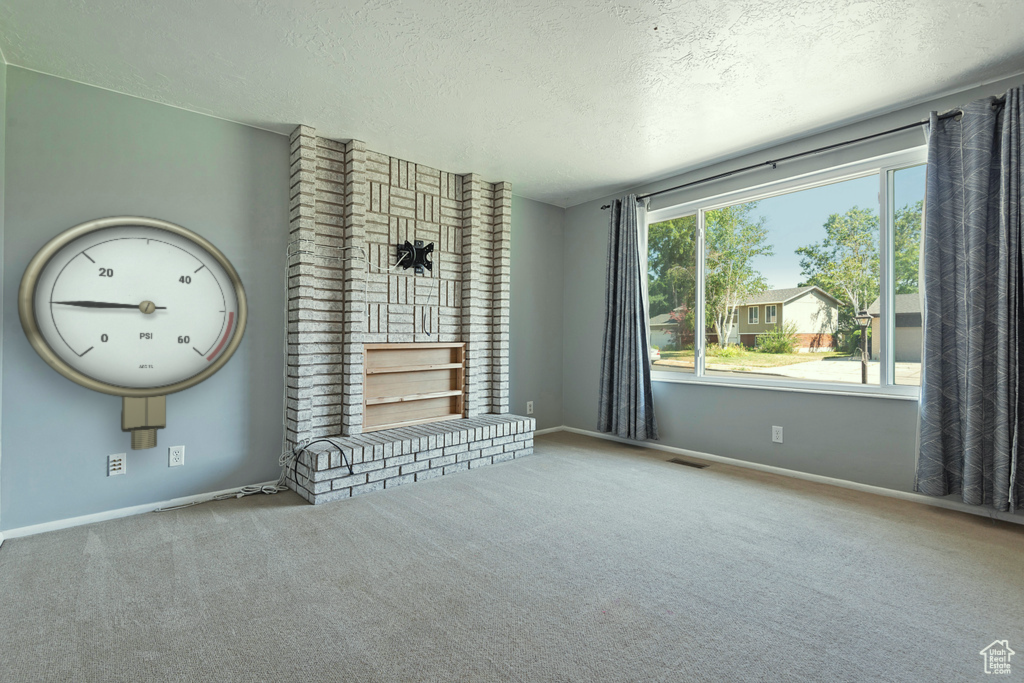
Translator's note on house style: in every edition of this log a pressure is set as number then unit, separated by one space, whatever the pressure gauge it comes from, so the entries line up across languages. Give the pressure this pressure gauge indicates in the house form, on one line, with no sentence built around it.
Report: 10 psi
